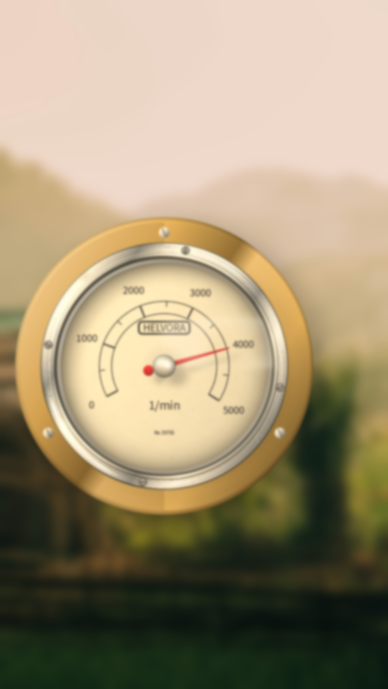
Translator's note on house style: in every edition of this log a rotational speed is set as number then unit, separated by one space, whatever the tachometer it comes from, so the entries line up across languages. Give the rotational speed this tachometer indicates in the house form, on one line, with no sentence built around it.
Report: 4000 rpm
